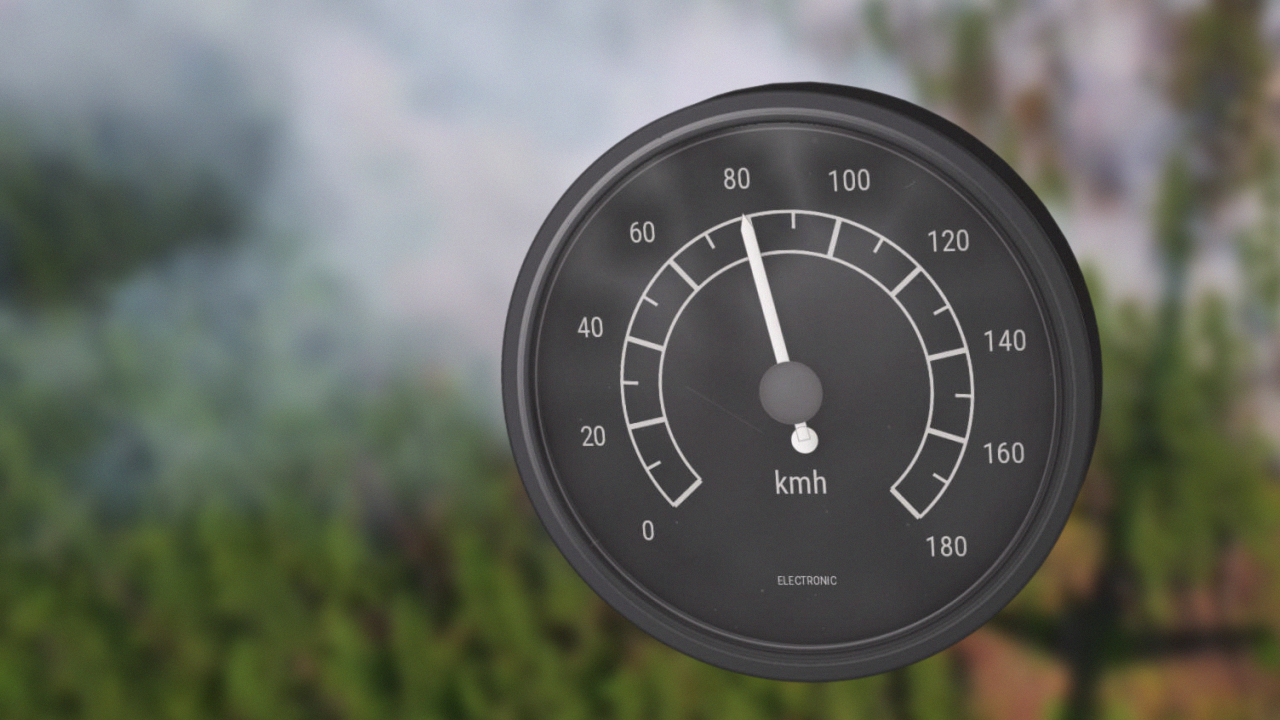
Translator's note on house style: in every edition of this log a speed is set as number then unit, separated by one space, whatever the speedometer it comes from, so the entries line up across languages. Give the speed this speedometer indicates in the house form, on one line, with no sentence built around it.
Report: 80 km/h
